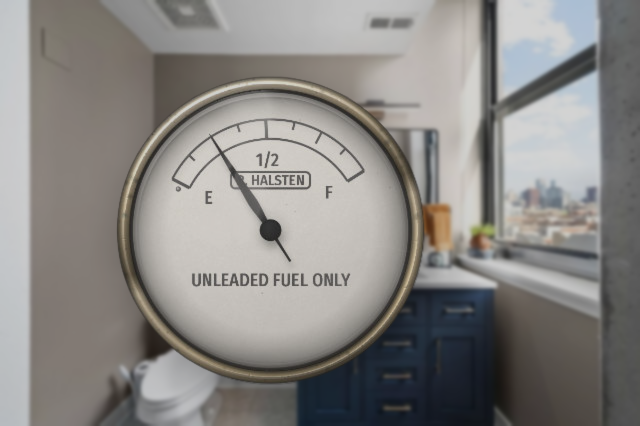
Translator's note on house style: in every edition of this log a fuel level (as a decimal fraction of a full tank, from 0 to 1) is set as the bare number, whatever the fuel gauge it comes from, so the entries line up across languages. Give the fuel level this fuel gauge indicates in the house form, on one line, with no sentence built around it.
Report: 0.25
